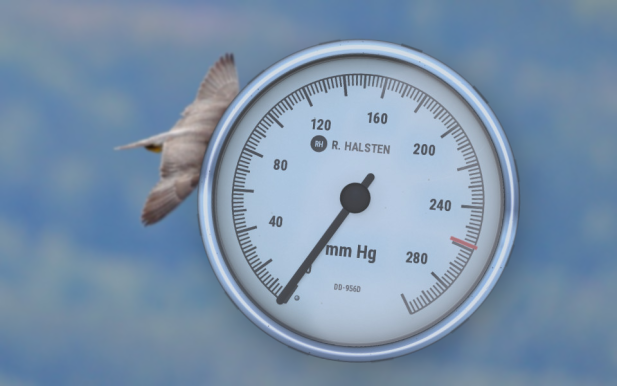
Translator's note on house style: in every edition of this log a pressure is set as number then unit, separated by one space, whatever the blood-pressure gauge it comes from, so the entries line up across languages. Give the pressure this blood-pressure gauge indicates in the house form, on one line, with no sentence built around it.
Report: 2 mmHg
